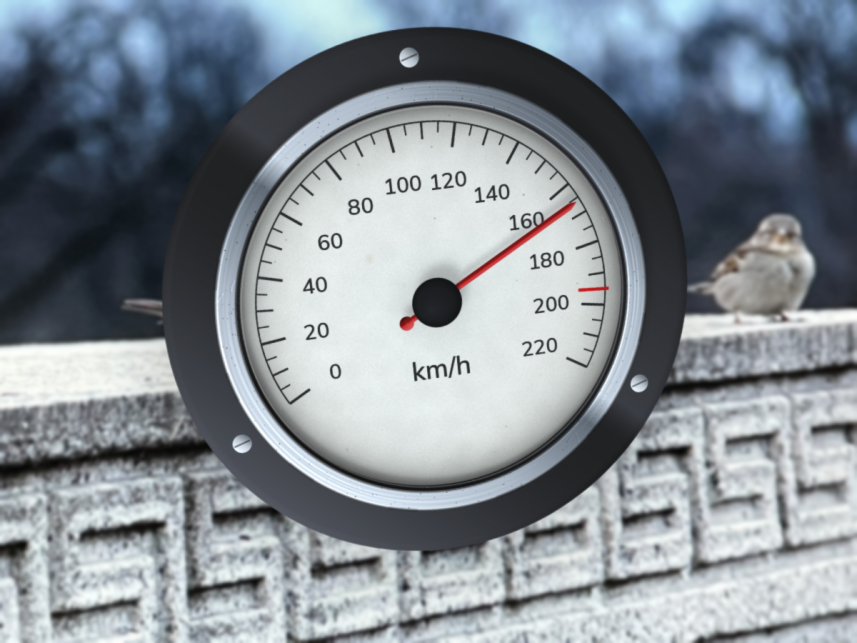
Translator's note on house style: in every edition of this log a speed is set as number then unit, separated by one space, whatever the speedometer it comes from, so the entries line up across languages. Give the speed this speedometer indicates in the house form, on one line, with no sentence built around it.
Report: 165 km/h
